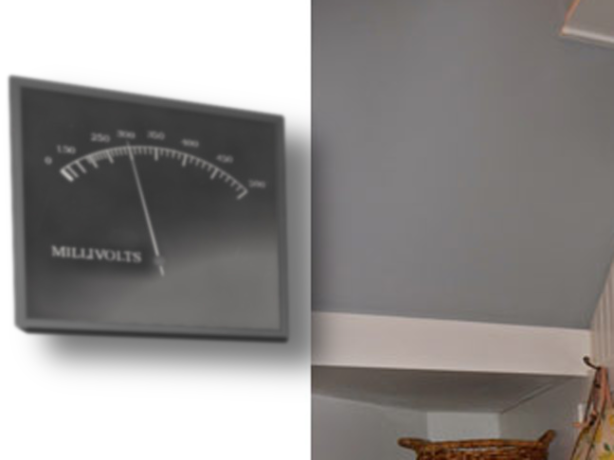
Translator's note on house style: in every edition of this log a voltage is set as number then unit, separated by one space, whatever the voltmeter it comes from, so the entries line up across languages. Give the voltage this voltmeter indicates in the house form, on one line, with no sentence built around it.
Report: 300 mV
